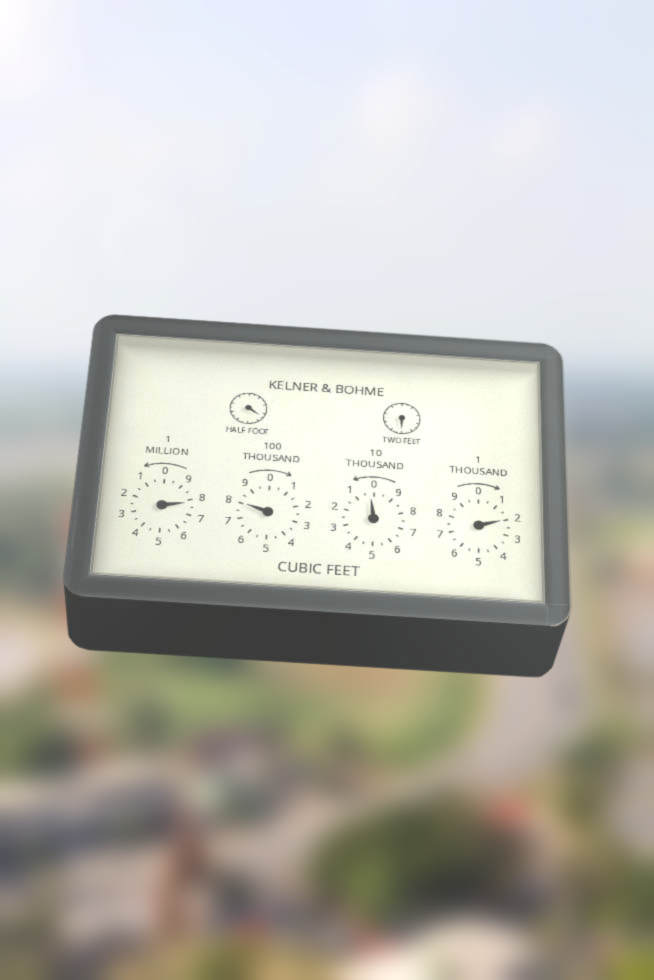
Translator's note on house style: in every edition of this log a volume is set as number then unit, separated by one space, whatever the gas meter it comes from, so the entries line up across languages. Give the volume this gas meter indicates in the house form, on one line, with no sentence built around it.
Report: 780200 ft³
